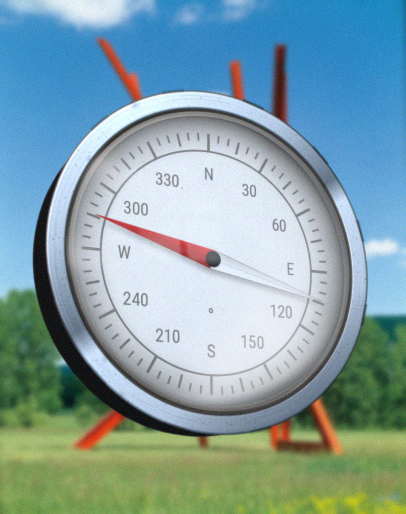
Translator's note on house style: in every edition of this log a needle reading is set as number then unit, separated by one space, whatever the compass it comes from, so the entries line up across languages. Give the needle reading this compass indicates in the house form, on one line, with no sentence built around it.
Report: 285 °
